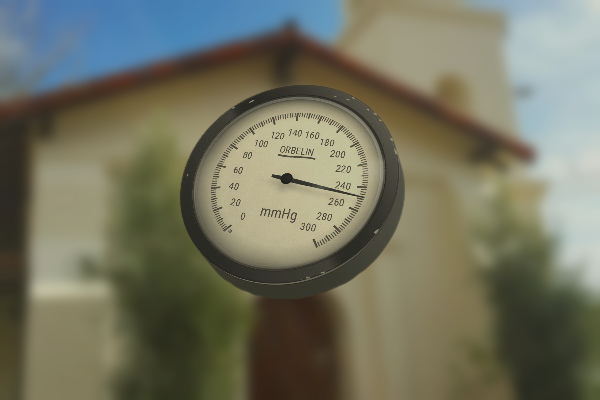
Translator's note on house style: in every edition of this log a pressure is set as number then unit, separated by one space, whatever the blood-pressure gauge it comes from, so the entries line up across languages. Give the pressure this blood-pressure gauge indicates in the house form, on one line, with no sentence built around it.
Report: 250 mmHg
